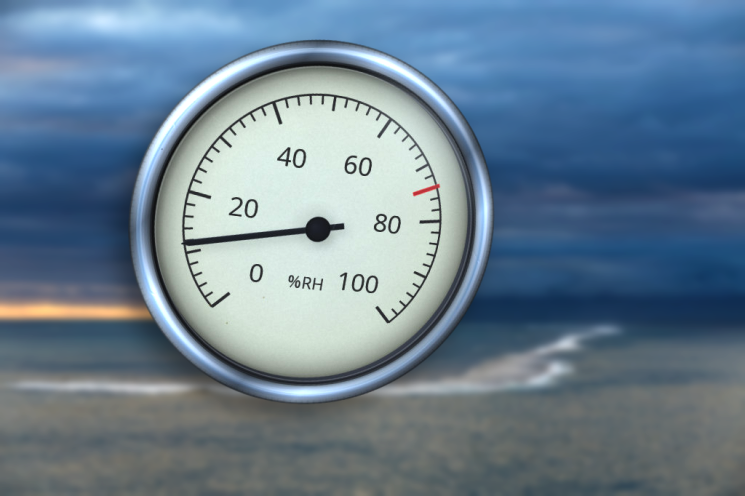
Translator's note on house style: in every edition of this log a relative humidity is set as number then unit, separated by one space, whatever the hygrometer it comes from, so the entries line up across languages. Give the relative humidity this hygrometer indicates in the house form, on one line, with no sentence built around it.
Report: 12 %
